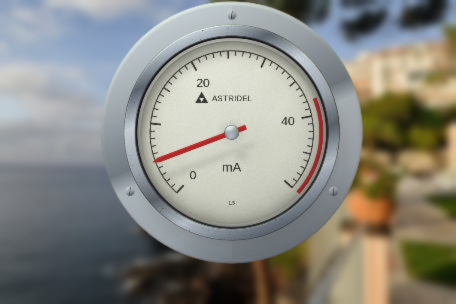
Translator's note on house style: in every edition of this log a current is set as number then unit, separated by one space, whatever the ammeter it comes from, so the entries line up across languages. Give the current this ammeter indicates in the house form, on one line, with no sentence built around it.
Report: 5 mA
